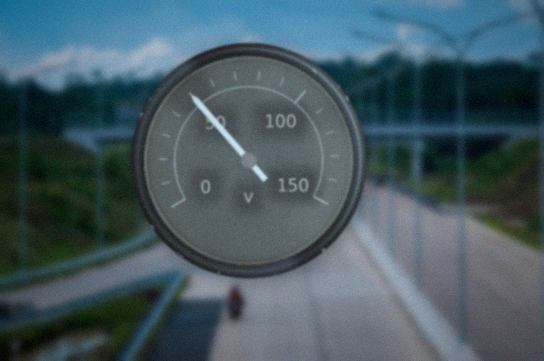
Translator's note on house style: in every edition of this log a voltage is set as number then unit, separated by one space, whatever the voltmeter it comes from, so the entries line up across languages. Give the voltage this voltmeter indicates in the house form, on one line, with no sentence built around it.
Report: 50 V
